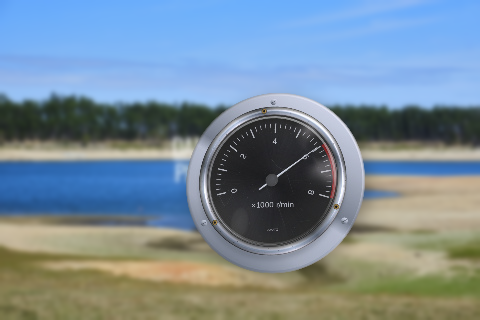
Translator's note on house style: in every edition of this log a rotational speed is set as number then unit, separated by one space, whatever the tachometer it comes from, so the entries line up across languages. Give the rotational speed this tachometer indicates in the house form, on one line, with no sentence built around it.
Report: 6000 rpm
